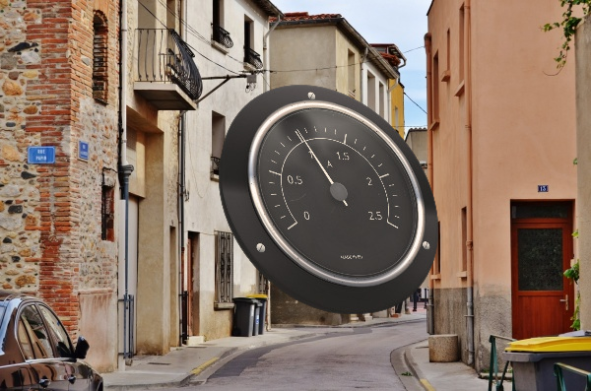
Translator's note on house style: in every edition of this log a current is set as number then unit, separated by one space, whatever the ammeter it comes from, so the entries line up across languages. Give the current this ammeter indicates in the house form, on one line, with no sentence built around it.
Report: 1 A
